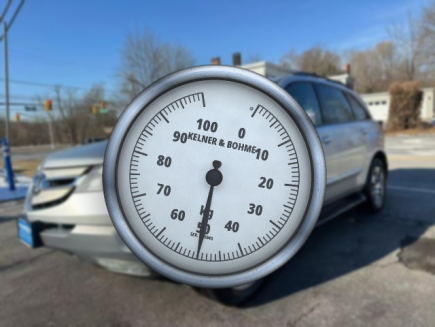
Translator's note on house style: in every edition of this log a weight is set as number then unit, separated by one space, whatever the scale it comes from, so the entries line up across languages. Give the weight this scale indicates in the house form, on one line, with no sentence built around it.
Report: 50 kg
